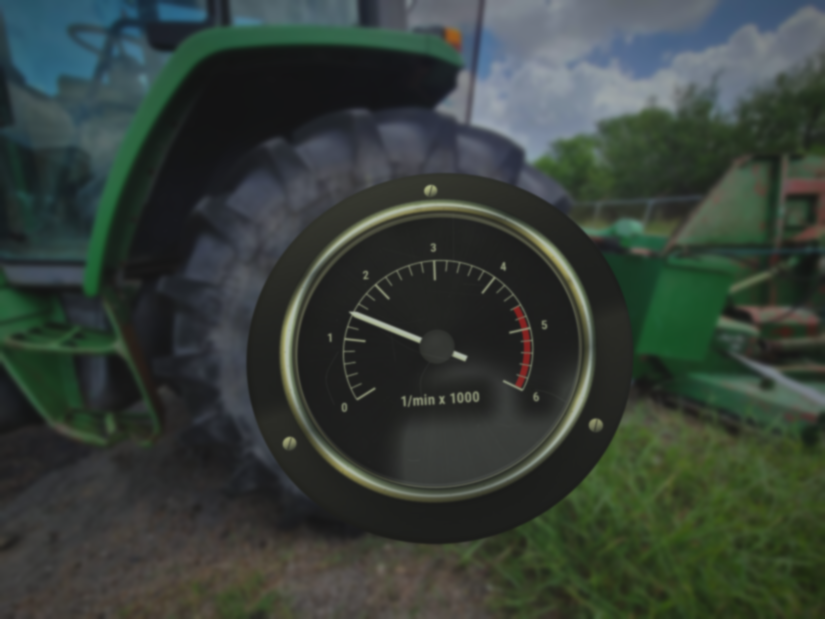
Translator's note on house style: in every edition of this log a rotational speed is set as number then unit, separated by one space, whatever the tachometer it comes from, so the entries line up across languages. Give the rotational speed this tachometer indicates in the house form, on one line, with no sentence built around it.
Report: 1400 rpm
